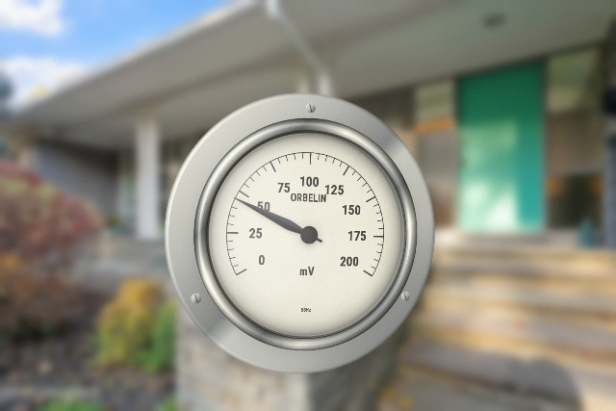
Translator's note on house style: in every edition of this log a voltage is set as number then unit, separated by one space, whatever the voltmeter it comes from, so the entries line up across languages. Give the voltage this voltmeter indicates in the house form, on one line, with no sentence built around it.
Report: 45 mV
